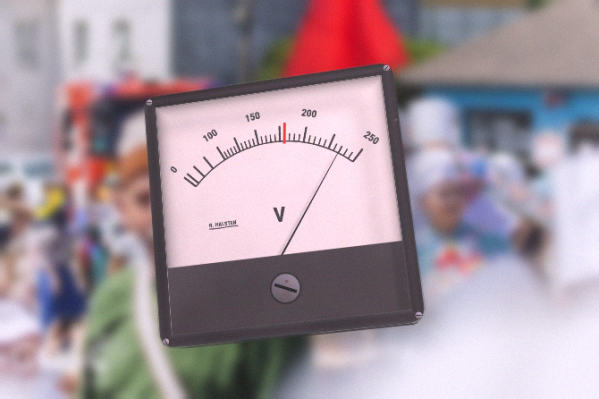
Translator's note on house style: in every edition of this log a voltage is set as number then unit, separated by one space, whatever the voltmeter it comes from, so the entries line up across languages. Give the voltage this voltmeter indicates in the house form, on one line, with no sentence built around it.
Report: 235 V
